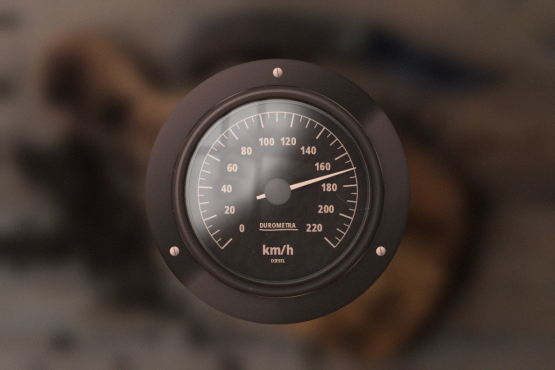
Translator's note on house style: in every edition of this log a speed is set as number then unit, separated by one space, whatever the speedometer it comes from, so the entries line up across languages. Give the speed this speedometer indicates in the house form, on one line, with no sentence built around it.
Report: 170 km/h
